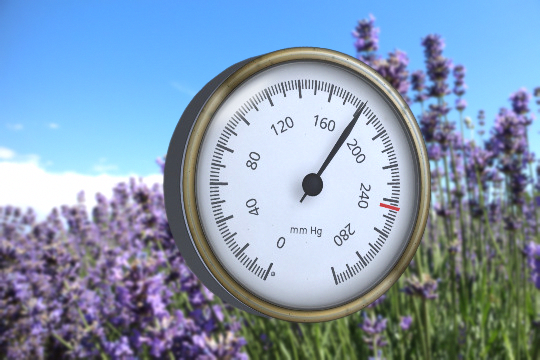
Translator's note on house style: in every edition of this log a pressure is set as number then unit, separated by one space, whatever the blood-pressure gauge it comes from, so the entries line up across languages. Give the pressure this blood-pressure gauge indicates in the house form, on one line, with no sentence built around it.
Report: 180 mmHg
